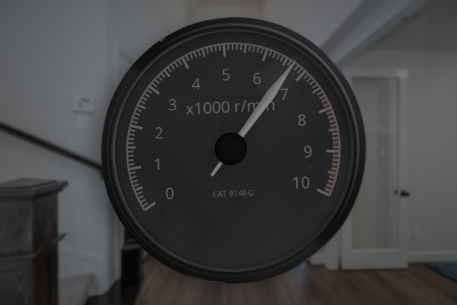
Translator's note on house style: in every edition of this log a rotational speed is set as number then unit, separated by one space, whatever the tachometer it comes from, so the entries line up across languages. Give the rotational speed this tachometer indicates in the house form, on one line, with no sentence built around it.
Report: 6700 rpm
